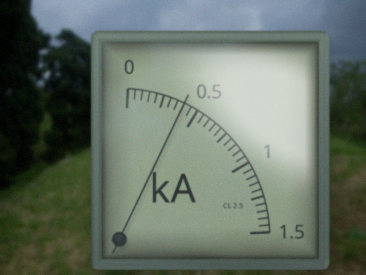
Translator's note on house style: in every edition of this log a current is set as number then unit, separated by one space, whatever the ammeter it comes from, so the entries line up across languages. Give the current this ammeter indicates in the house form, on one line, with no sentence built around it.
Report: 0.4 kA
